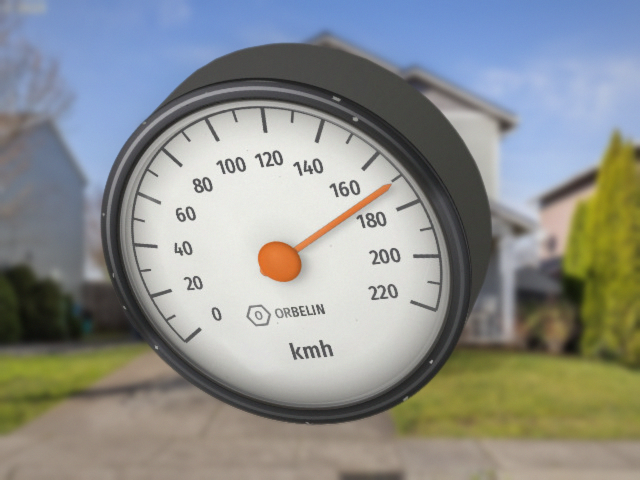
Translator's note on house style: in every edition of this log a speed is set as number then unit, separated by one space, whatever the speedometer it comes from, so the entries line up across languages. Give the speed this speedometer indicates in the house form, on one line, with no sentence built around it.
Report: 170 km/h
